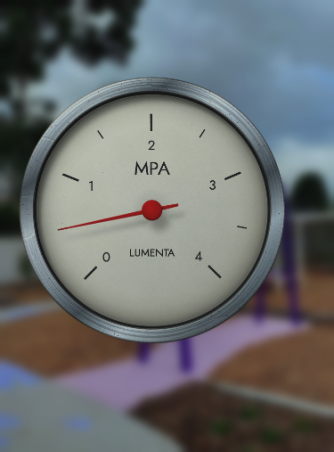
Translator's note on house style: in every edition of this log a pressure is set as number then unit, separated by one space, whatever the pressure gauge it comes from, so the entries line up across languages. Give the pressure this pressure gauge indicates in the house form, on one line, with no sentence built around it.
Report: 0.5 MPa
